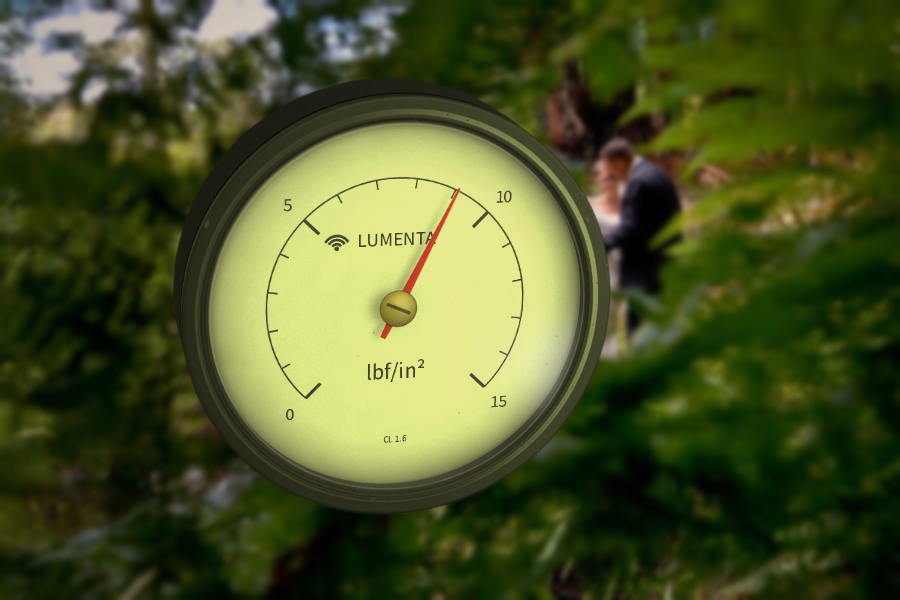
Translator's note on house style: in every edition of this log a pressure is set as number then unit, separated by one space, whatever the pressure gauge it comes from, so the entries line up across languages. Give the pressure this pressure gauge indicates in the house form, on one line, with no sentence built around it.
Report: 9 psi
